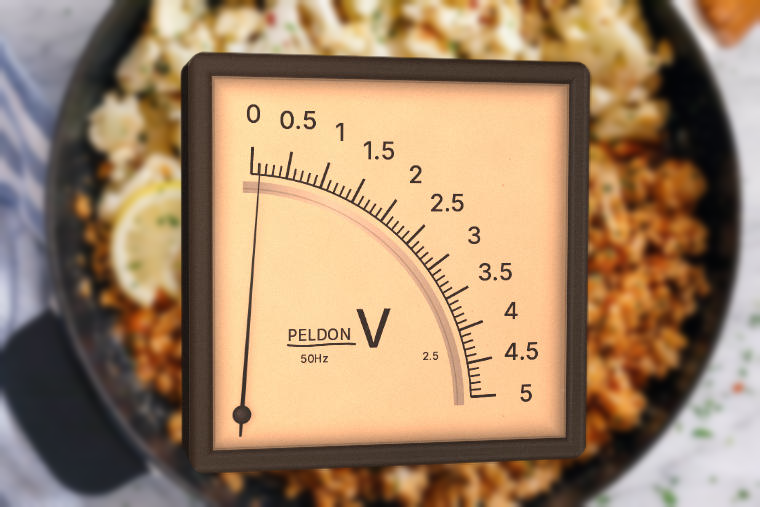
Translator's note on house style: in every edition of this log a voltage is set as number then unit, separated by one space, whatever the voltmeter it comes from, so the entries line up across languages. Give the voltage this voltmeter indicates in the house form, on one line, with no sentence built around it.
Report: 0.1 V
